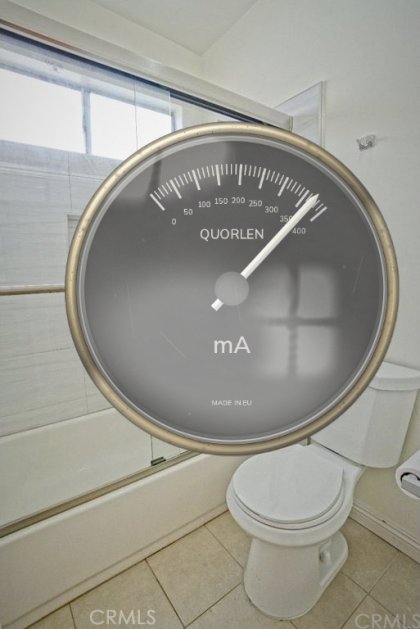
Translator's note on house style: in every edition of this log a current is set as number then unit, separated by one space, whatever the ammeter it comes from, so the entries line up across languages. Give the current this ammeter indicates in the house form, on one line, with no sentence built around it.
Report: 370 mA
